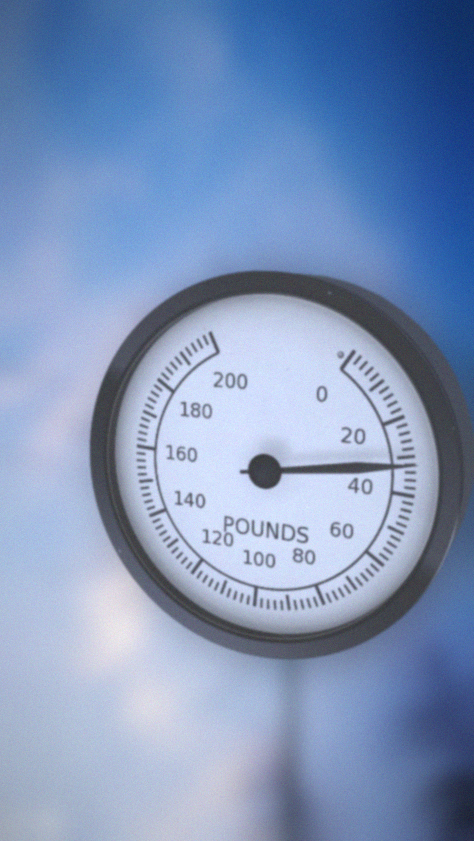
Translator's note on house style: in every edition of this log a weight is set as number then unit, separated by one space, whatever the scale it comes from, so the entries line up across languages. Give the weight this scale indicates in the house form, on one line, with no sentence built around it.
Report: 32 lb
